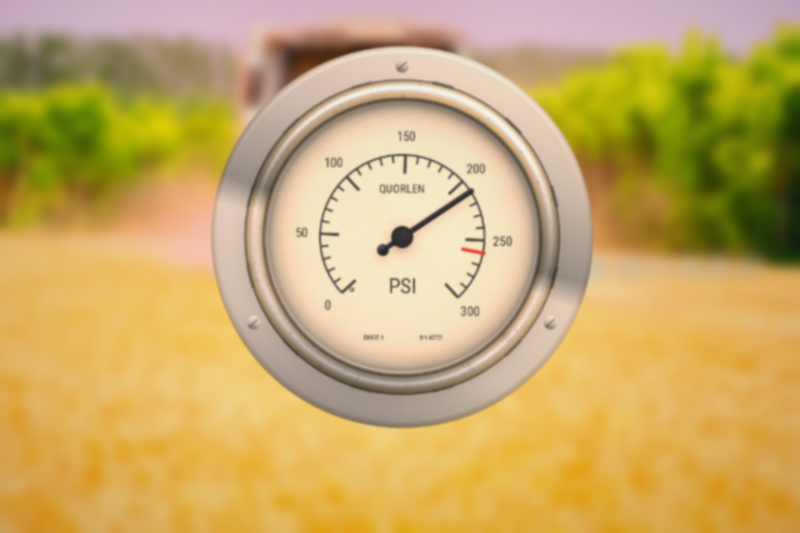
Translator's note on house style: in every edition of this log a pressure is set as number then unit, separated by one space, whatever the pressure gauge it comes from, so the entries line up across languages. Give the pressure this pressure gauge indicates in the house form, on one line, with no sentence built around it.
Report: 210 psi
